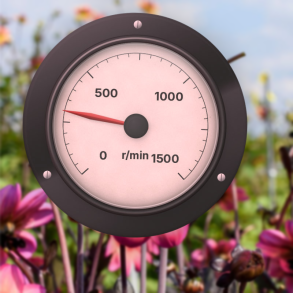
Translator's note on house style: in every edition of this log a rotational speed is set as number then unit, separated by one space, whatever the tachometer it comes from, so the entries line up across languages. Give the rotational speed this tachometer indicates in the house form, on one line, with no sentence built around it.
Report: 300 rpm
